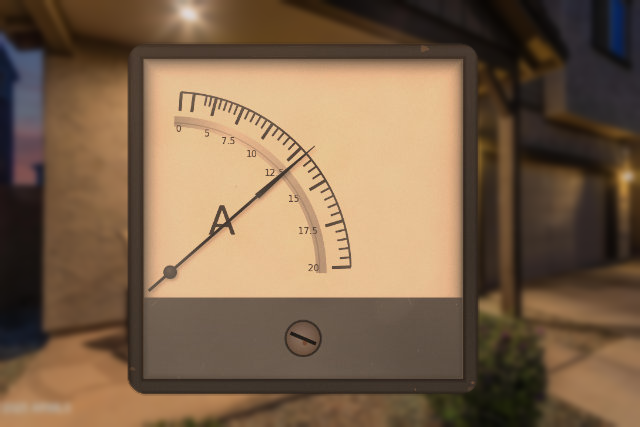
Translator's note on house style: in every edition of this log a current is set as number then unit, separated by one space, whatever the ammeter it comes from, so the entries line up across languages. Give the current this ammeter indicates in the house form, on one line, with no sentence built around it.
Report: 13 A
